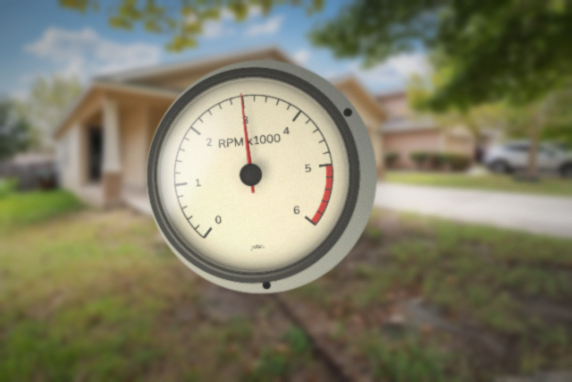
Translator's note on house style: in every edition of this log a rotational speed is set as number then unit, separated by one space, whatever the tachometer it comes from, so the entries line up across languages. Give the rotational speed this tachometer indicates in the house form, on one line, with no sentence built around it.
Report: 3000 rpm
